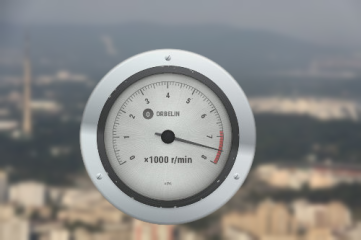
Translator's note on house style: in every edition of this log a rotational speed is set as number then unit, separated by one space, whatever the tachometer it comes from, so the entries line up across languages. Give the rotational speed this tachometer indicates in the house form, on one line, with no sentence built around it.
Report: 7500 rpm
